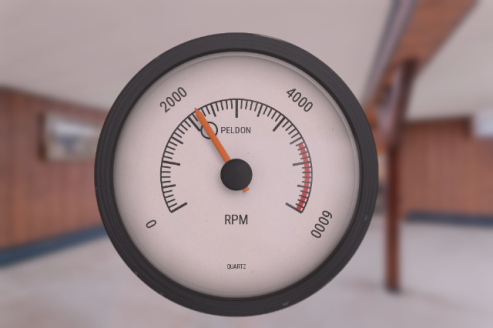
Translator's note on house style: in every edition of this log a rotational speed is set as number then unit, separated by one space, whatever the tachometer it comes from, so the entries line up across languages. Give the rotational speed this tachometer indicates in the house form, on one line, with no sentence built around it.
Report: 2200 rpm
